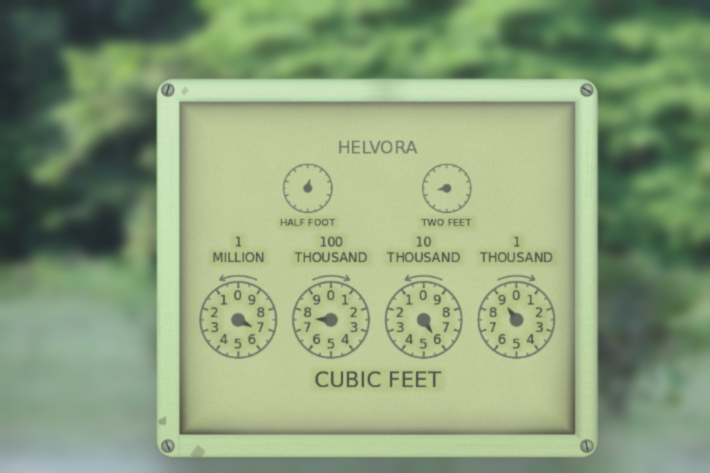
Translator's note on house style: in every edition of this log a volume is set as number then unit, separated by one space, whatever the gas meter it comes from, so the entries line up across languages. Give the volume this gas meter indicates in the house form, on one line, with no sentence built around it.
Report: 675900 ft³
